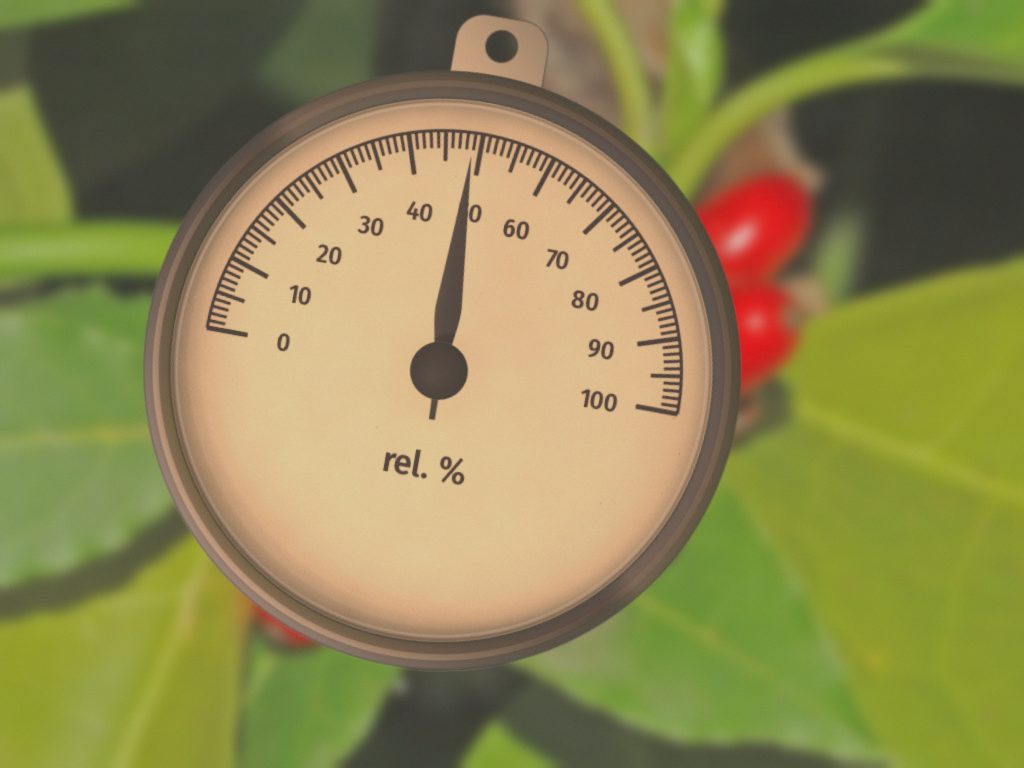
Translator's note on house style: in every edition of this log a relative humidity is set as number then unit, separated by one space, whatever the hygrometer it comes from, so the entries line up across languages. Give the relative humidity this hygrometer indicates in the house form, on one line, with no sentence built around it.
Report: 49 %
